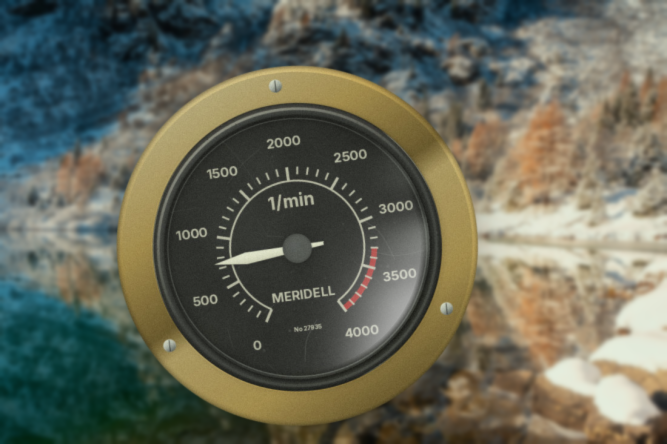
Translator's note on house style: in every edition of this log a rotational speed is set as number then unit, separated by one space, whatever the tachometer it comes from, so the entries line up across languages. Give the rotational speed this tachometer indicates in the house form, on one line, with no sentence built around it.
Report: 750 rpm
